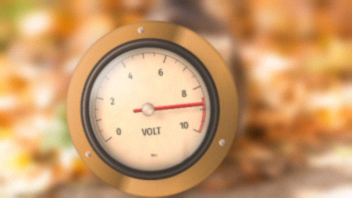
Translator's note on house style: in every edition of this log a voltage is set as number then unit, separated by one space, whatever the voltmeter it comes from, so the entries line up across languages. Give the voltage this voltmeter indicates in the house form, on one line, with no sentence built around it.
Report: 8.75 V
